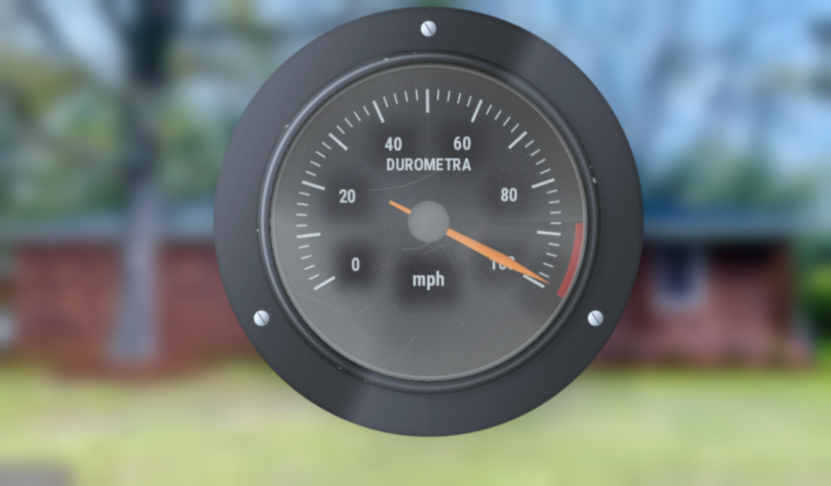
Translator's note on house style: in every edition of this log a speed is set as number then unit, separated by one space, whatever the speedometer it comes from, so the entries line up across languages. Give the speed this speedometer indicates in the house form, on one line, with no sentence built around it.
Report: 99 mph
